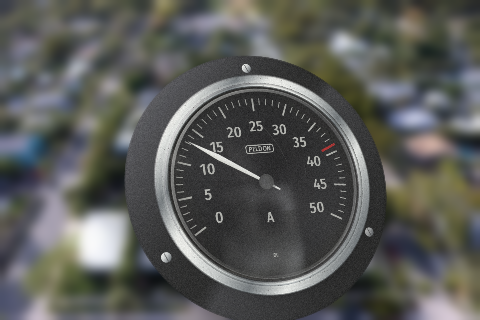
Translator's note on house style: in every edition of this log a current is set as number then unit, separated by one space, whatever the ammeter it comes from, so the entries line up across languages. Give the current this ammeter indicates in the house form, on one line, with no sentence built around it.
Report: 13 A
